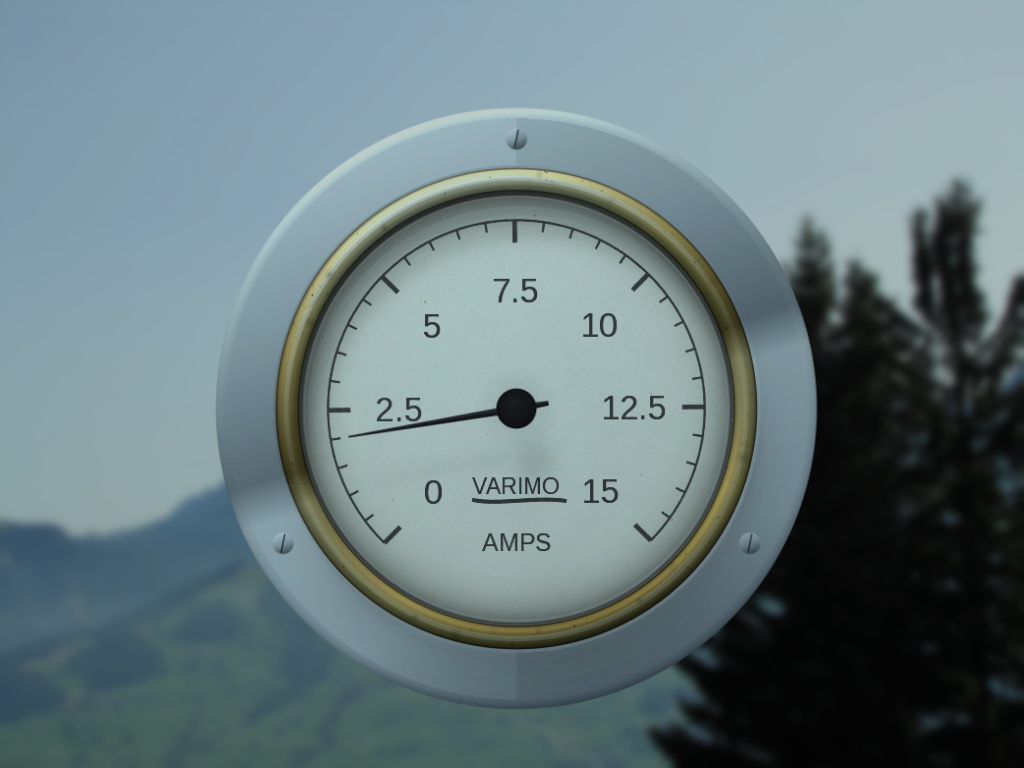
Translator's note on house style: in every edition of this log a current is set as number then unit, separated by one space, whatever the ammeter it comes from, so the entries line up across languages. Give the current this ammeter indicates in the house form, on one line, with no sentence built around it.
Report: 2 A
